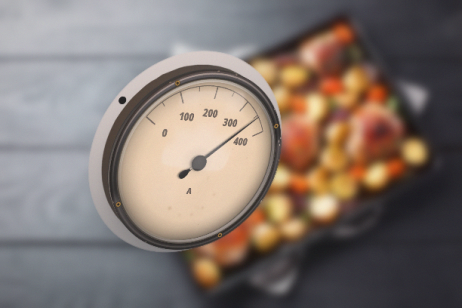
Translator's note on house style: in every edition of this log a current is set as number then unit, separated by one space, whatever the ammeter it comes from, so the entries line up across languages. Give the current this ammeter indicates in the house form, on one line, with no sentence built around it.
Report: 350 A
